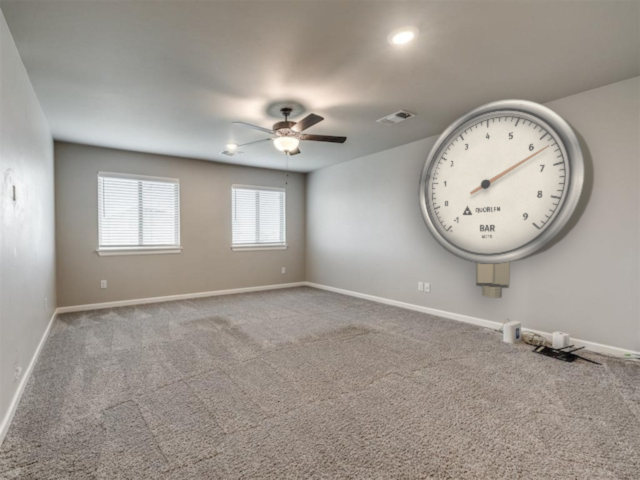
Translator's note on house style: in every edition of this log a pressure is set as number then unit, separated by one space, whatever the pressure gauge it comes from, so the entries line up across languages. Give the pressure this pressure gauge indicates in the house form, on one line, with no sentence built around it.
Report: 6.4 bar
